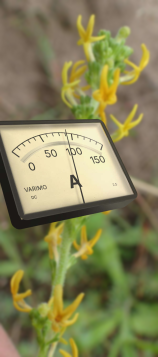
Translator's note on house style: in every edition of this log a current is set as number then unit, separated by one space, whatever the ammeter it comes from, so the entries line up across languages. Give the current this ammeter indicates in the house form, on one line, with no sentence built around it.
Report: 90 A
